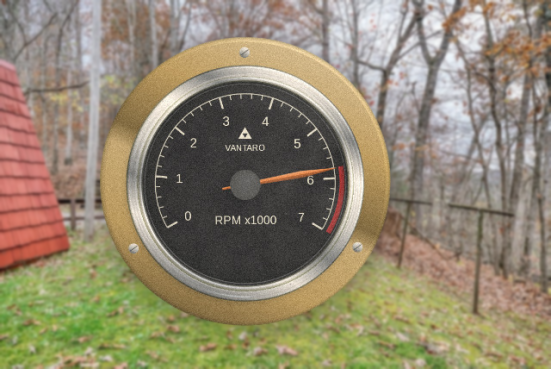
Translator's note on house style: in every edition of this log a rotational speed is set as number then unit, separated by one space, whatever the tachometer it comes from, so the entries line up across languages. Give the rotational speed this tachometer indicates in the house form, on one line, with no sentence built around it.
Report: 5800 rpm
